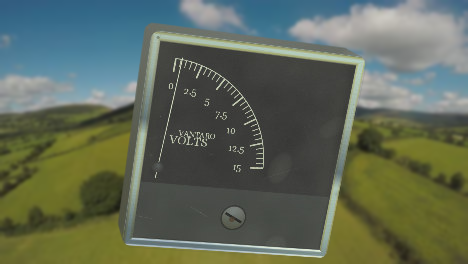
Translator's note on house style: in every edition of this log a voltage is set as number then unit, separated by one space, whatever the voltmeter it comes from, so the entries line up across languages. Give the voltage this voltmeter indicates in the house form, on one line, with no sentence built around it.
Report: 0.5 V
